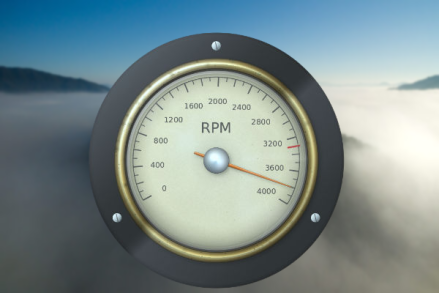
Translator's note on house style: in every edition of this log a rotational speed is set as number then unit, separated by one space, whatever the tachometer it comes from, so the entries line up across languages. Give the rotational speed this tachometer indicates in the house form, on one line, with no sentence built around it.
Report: 3800 rpm
